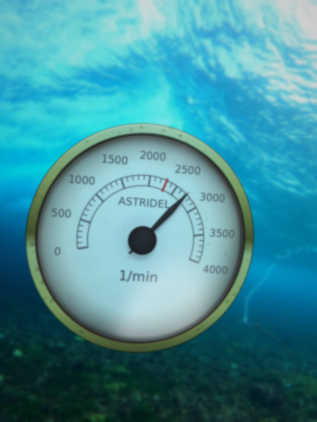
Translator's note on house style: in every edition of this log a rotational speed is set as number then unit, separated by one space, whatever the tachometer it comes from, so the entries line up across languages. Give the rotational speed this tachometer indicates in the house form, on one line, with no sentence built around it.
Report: 2700 rpm
